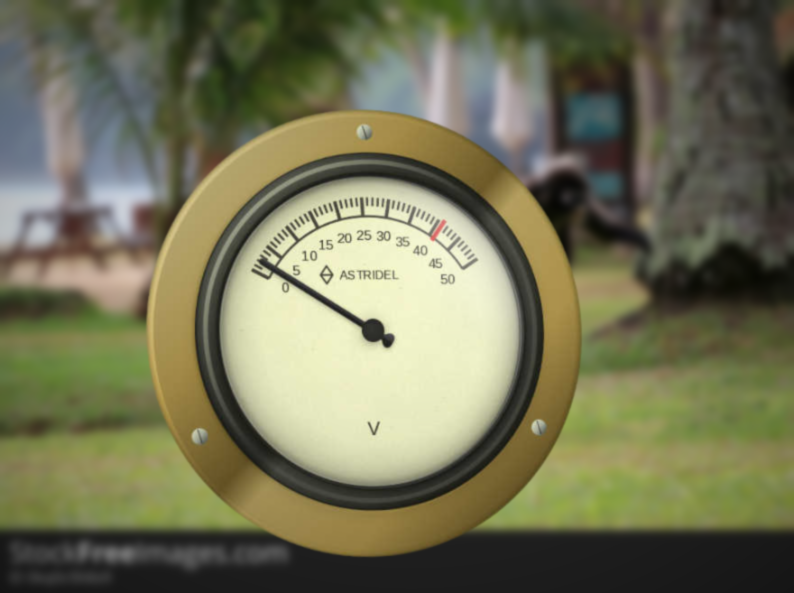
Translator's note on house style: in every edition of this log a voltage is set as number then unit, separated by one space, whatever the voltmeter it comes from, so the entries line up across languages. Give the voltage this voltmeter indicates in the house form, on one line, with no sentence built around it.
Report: 2 V
